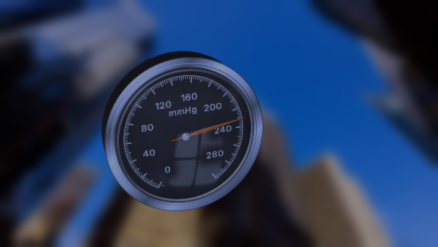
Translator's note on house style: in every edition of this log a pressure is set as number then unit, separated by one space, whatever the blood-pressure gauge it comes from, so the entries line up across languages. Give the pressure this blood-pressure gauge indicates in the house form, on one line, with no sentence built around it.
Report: 230 mmHg
